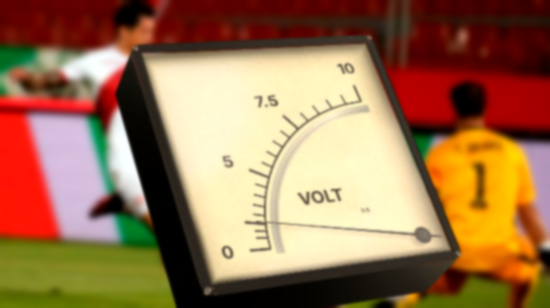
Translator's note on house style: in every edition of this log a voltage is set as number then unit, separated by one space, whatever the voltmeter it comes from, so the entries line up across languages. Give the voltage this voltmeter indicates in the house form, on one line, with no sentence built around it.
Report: 2.5 V
